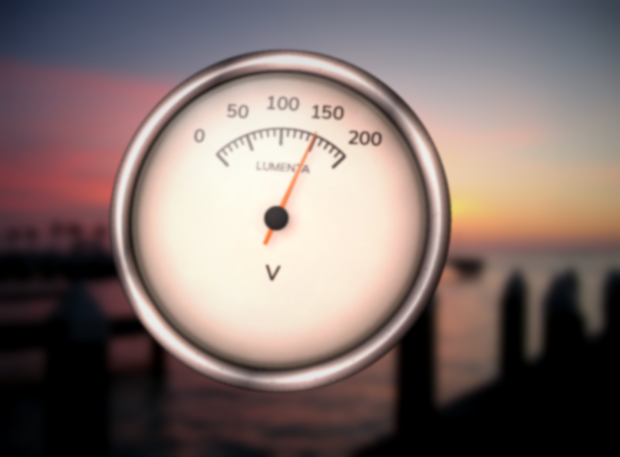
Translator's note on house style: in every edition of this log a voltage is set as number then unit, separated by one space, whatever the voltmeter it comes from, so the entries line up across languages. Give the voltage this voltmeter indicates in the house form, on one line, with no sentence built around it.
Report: 150 V
